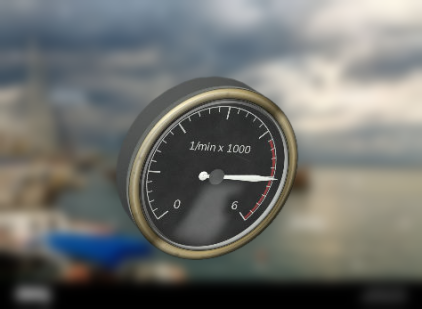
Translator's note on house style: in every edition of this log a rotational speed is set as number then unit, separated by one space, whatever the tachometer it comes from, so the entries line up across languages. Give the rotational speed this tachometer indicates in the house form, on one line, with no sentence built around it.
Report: 5000 rpm
